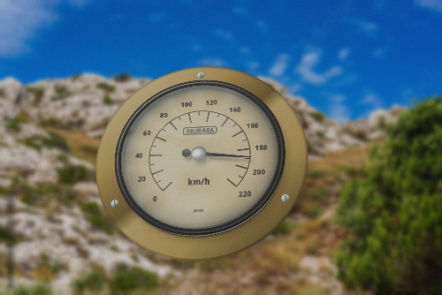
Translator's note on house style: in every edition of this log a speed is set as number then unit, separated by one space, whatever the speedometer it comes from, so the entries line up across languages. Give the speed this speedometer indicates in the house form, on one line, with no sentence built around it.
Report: 190 km/h
